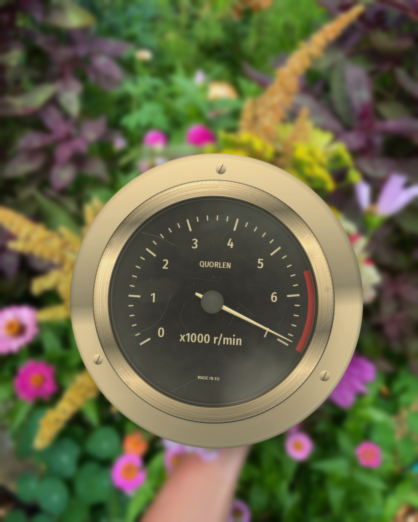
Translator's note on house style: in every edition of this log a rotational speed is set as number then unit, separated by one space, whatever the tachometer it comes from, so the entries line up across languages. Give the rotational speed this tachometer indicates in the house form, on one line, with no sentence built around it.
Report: 6900 rpm
